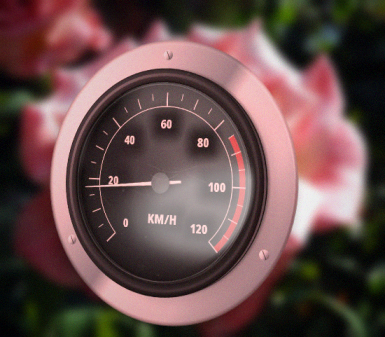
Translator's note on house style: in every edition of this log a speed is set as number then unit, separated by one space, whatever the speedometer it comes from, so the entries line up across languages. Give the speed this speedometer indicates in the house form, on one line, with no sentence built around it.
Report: 17.5 km/h
